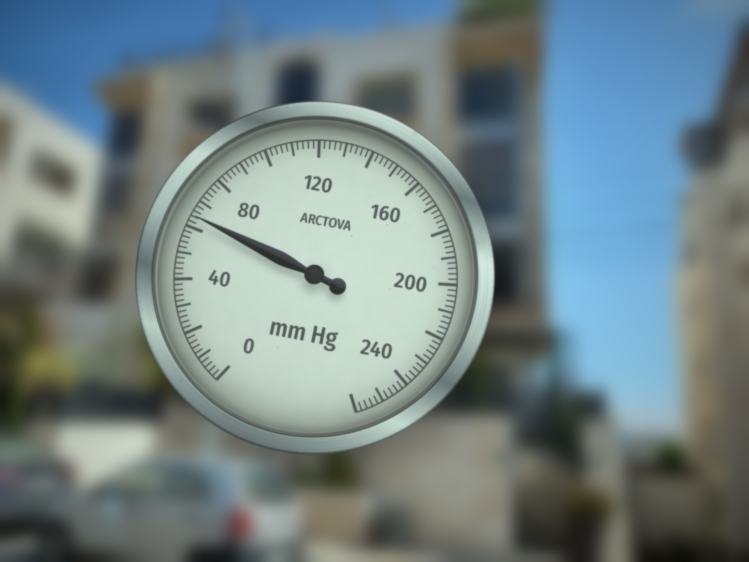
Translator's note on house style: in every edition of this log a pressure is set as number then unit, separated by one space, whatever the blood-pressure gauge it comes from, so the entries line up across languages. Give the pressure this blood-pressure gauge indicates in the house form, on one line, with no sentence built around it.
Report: 64 mmHg
